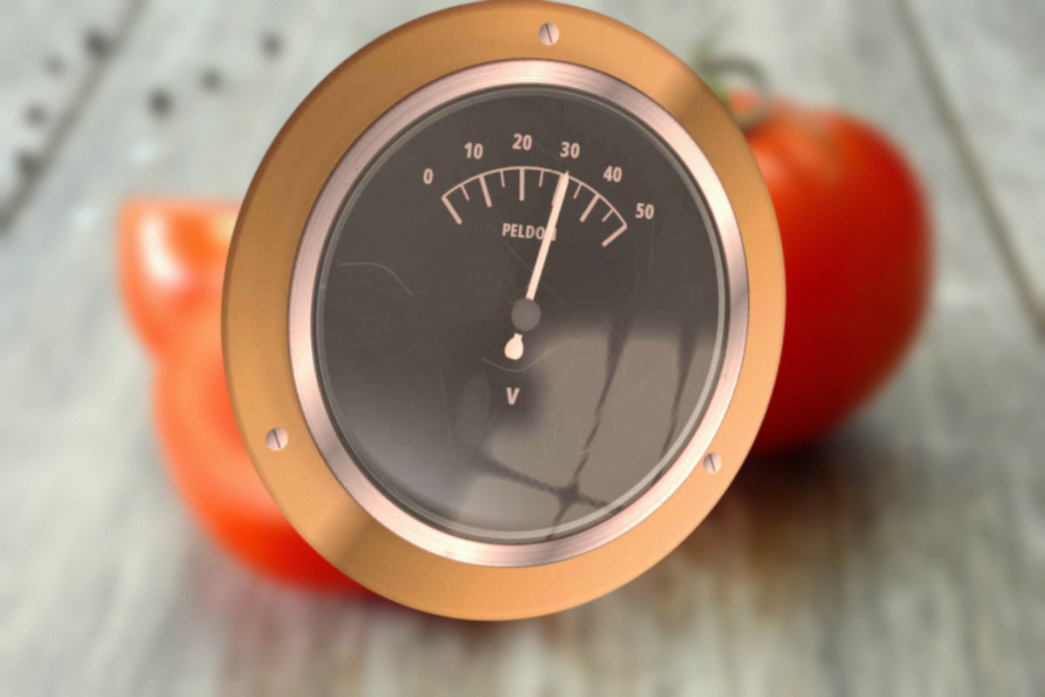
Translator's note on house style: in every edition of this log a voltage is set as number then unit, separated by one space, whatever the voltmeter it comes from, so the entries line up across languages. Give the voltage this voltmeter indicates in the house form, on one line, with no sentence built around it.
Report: 30 V
